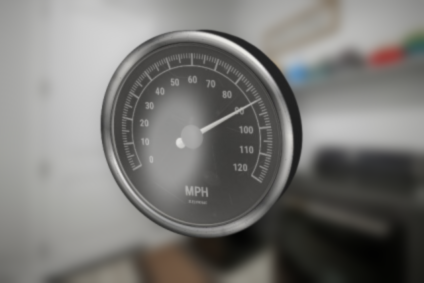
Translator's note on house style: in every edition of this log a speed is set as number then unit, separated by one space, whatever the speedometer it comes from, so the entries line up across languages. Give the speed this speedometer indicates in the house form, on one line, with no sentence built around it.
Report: 90 mph
